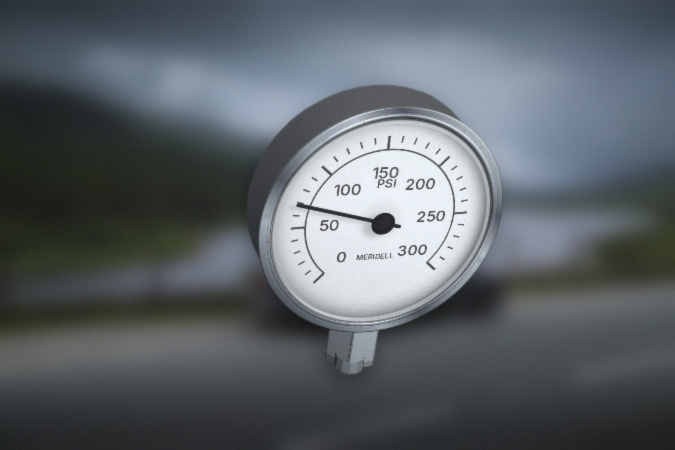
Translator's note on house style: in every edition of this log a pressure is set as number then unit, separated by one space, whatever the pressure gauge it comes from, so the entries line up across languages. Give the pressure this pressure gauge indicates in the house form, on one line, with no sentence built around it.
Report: 70 psi
